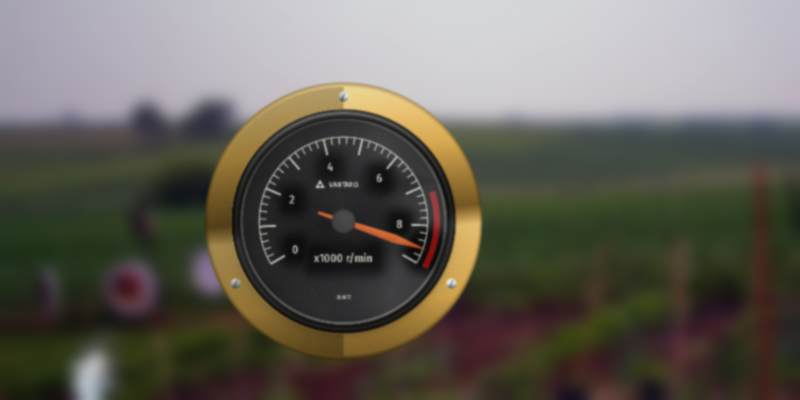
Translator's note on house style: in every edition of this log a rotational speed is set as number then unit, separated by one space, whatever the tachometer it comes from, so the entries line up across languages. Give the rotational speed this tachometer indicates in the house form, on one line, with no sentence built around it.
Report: 8600 rpm
